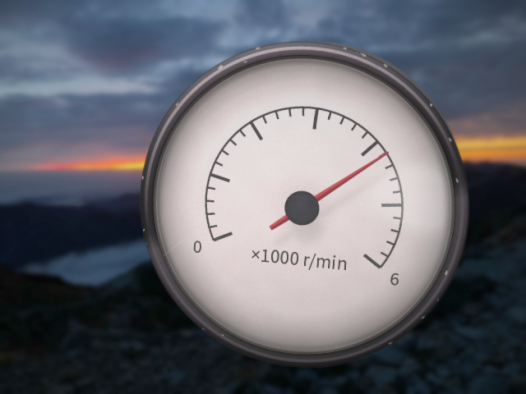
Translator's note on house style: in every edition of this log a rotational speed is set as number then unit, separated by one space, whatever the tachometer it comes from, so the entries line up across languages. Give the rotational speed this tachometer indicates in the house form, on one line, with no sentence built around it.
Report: 4200 rpm
